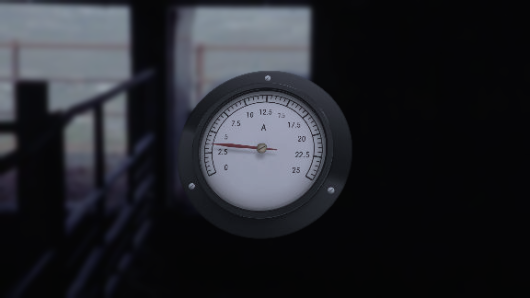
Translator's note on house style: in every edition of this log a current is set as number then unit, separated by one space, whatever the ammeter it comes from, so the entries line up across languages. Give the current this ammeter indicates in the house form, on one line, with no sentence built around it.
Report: 3.5 A
